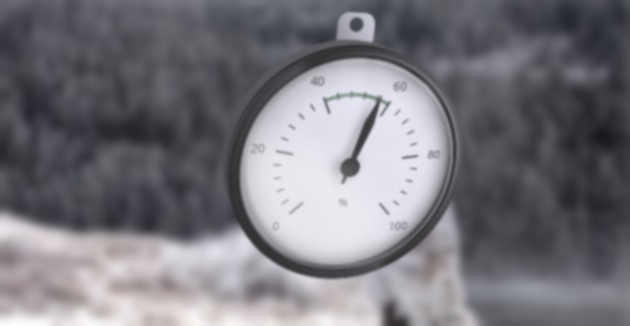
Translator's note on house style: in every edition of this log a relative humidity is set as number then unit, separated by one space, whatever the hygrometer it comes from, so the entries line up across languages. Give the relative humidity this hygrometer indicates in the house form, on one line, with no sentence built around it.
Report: 56 %
